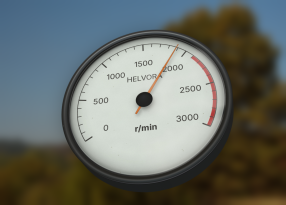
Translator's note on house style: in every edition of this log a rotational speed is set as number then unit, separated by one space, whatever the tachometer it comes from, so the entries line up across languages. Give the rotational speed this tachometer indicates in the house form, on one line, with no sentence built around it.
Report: 1900 rpm
